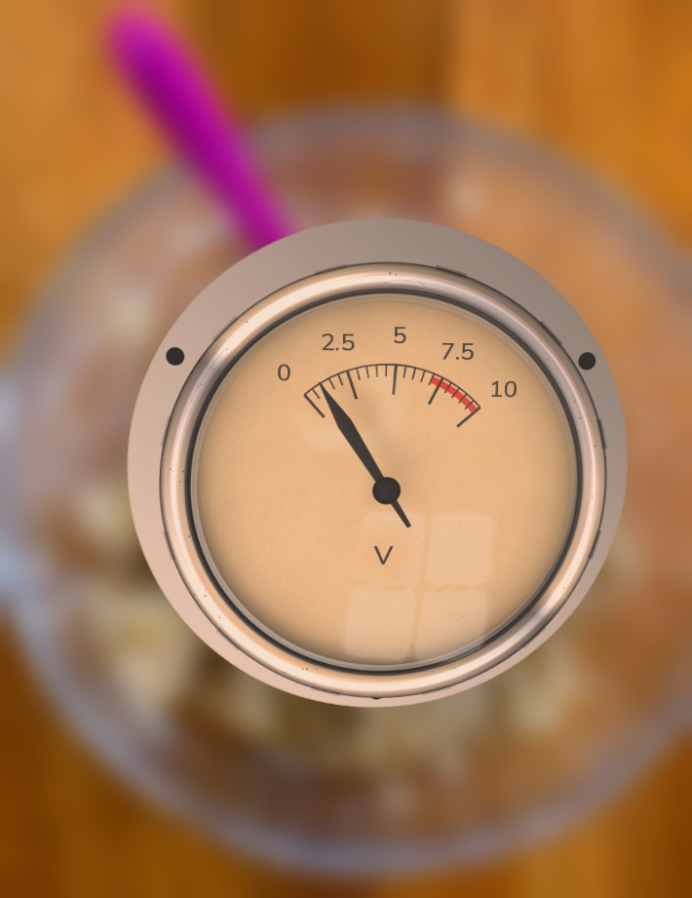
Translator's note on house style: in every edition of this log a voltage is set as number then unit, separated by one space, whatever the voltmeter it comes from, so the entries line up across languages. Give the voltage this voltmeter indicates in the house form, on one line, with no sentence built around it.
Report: 1 V
